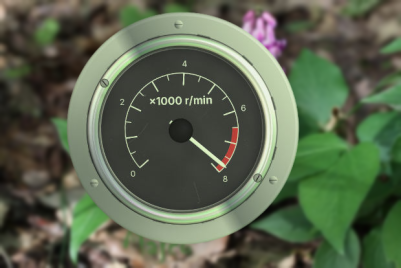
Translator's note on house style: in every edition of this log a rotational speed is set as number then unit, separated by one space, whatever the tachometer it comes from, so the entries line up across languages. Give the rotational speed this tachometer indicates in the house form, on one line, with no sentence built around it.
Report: 7750 rpm
